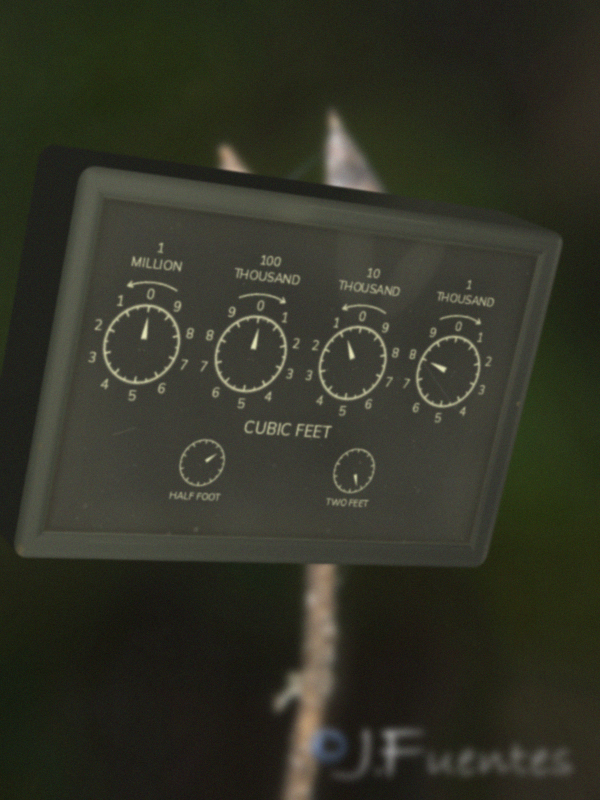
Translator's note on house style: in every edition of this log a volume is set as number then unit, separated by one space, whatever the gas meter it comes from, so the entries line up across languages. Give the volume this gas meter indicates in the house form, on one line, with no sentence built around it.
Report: 800 ft³
